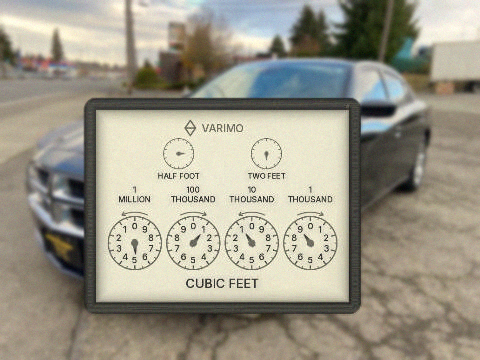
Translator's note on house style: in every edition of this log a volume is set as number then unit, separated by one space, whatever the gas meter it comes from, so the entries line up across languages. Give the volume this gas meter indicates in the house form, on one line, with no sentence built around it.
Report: 510900 ft³
